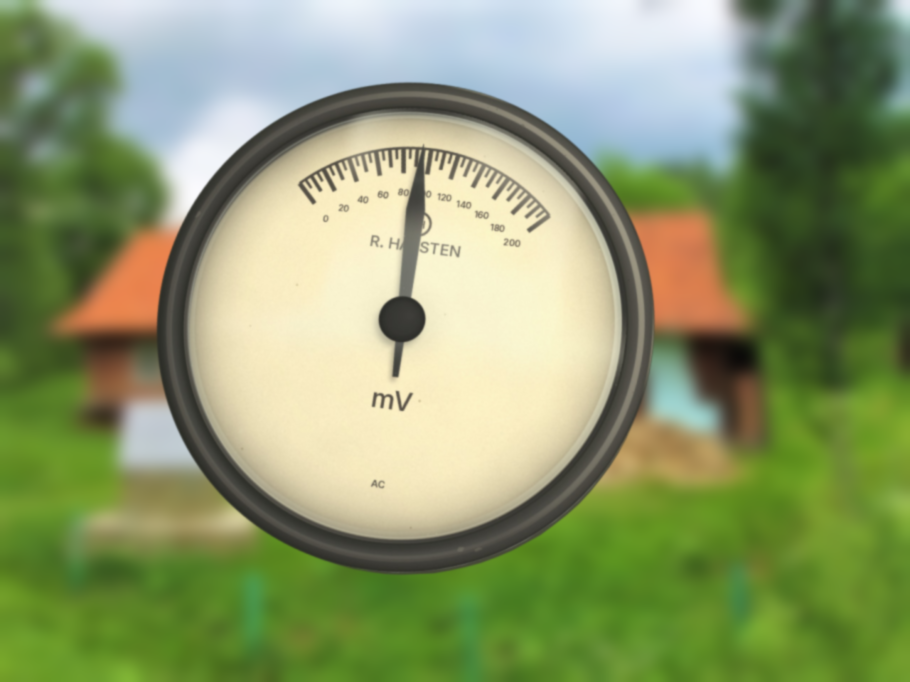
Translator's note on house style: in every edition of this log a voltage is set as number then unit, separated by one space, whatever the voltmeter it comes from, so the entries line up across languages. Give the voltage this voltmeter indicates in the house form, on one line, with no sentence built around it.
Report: 95 mV
